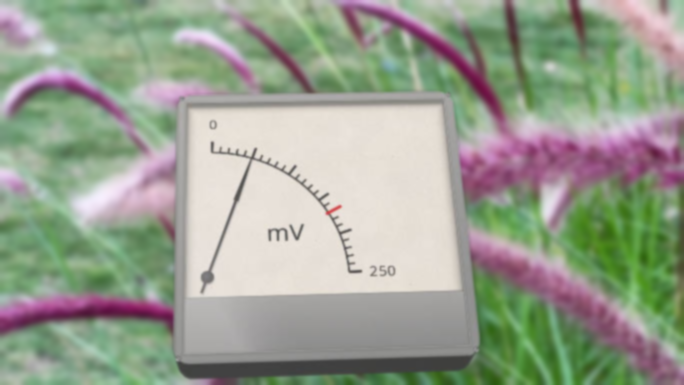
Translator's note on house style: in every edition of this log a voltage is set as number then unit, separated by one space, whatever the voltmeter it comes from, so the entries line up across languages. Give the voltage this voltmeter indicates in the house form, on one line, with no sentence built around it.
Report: 50 mV
